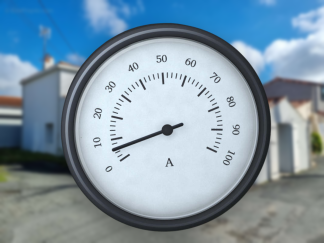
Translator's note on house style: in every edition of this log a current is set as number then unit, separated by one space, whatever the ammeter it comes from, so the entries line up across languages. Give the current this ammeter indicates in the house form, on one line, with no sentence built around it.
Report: 6 A
